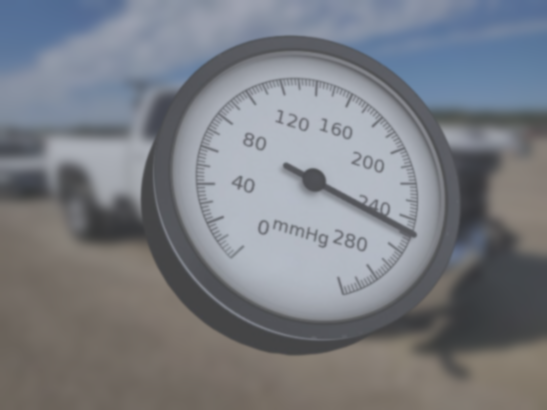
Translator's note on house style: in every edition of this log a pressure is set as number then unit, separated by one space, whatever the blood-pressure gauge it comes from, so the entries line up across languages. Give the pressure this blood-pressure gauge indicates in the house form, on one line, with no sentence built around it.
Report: 250 mmHg
